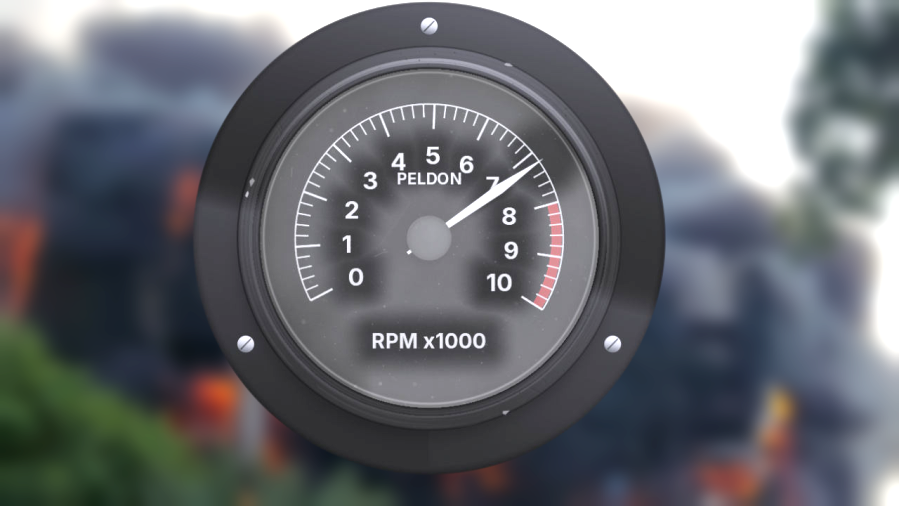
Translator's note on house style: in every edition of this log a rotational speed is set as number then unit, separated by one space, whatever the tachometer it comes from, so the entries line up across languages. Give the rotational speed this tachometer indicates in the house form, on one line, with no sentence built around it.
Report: 7200 rpm
